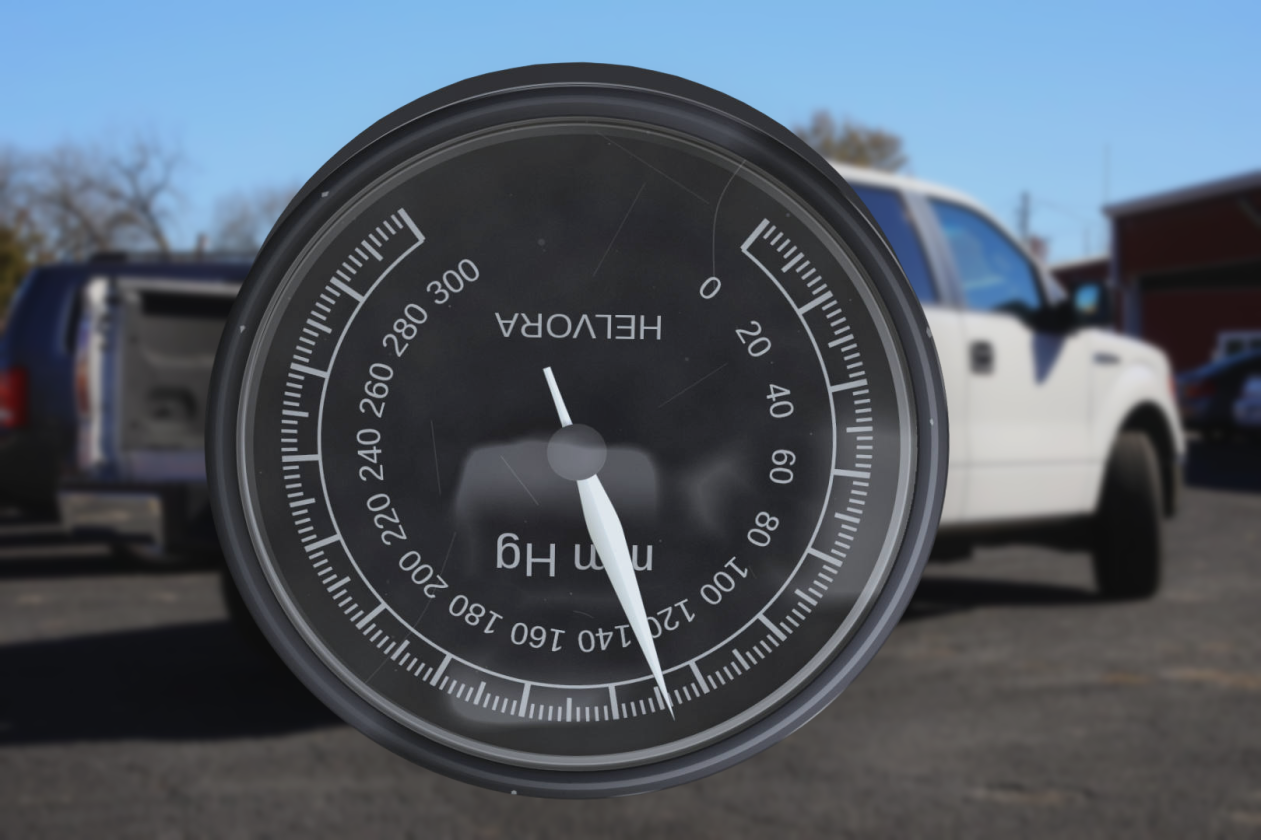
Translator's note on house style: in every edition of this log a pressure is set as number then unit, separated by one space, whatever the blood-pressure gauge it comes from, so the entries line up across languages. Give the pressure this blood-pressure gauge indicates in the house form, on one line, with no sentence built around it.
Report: 128 mmHg
